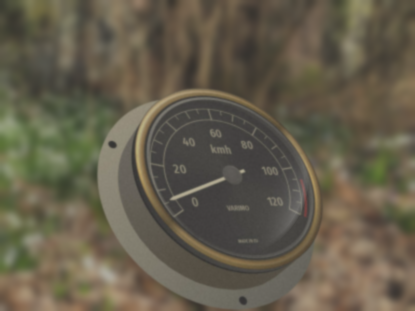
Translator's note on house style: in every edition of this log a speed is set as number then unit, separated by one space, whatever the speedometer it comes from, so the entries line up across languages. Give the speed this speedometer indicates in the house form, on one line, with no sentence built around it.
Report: 5 km/h
